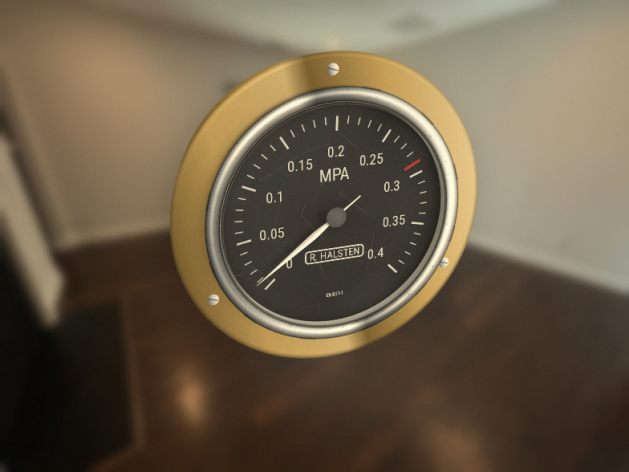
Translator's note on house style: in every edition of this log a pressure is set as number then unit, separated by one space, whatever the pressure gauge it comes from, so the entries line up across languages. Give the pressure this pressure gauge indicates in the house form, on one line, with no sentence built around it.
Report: 0.01 MPa
